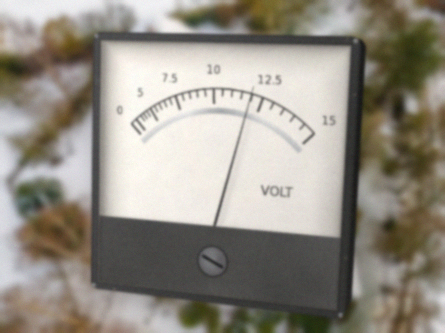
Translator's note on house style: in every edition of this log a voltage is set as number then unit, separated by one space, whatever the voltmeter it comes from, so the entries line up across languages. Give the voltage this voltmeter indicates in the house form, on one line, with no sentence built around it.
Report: 12 V
